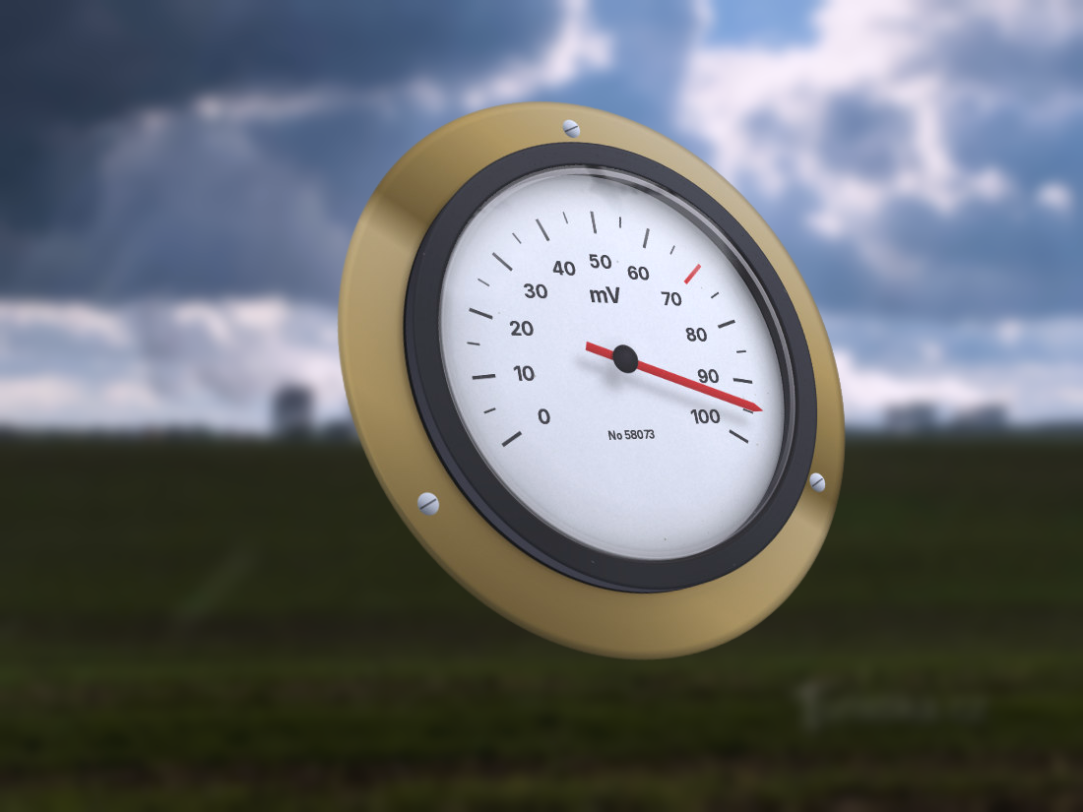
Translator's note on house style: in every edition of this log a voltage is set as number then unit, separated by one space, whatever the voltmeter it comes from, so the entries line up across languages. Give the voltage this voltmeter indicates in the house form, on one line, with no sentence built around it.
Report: 95 mV
